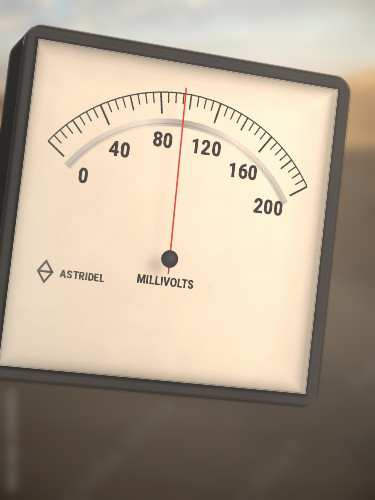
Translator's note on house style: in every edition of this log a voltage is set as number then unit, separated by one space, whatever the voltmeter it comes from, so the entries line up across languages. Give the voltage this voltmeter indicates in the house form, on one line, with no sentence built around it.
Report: 95 mV
